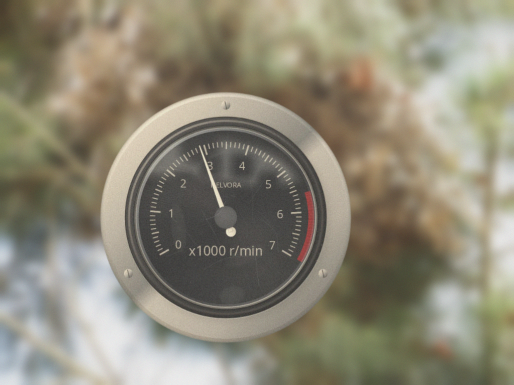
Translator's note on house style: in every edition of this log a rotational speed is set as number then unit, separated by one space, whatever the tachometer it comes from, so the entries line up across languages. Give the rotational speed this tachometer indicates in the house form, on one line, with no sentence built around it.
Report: 2900 rpm
